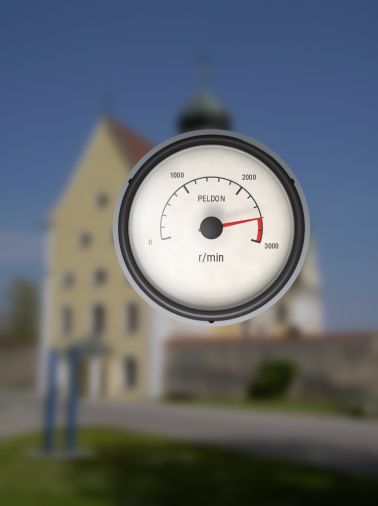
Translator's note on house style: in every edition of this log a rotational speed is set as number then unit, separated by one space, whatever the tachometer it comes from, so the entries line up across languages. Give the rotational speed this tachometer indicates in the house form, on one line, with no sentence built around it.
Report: 2600 rpm
